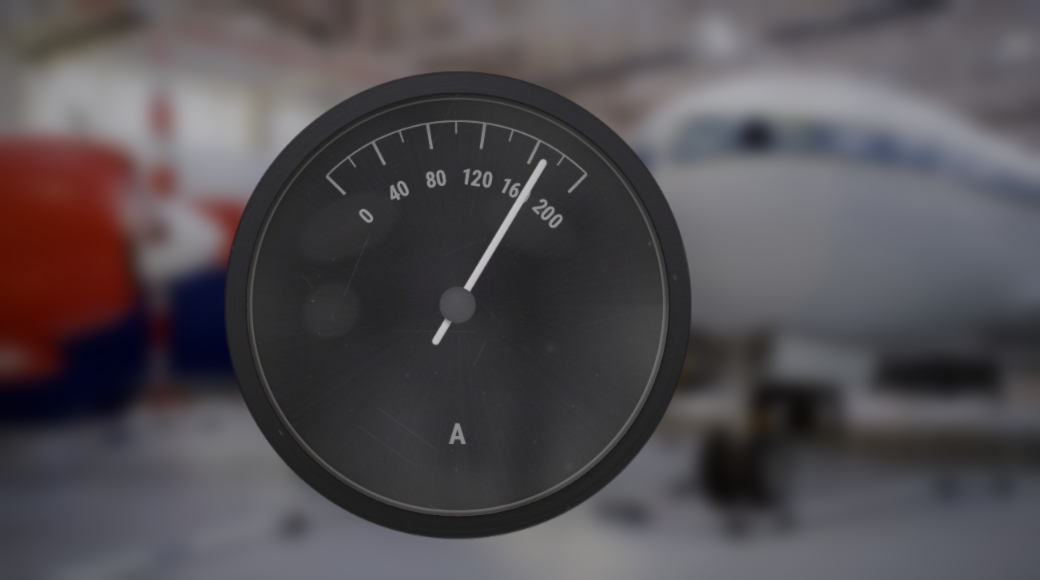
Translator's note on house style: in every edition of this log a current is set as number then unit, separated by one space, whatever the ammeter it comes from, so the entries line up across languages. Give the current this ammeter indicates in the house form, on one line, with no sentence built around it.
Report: 170 A
